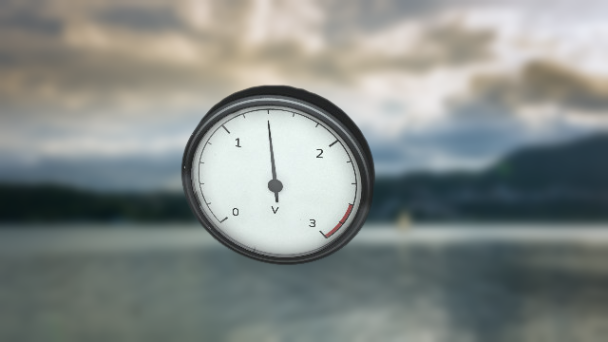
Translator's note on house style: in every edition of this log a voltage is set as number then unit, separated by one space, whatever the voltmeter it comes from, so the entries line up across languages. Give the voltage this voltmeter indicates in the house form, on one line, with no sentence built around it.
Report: 1.4 V
